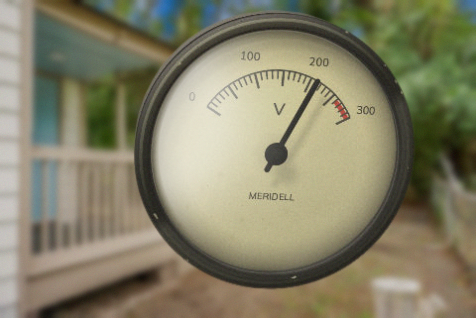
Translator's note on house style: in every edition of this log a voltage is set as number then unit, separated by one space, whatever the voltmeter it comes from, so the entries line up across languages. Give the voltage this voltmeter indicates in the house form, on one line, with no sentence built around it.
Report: 210 V
